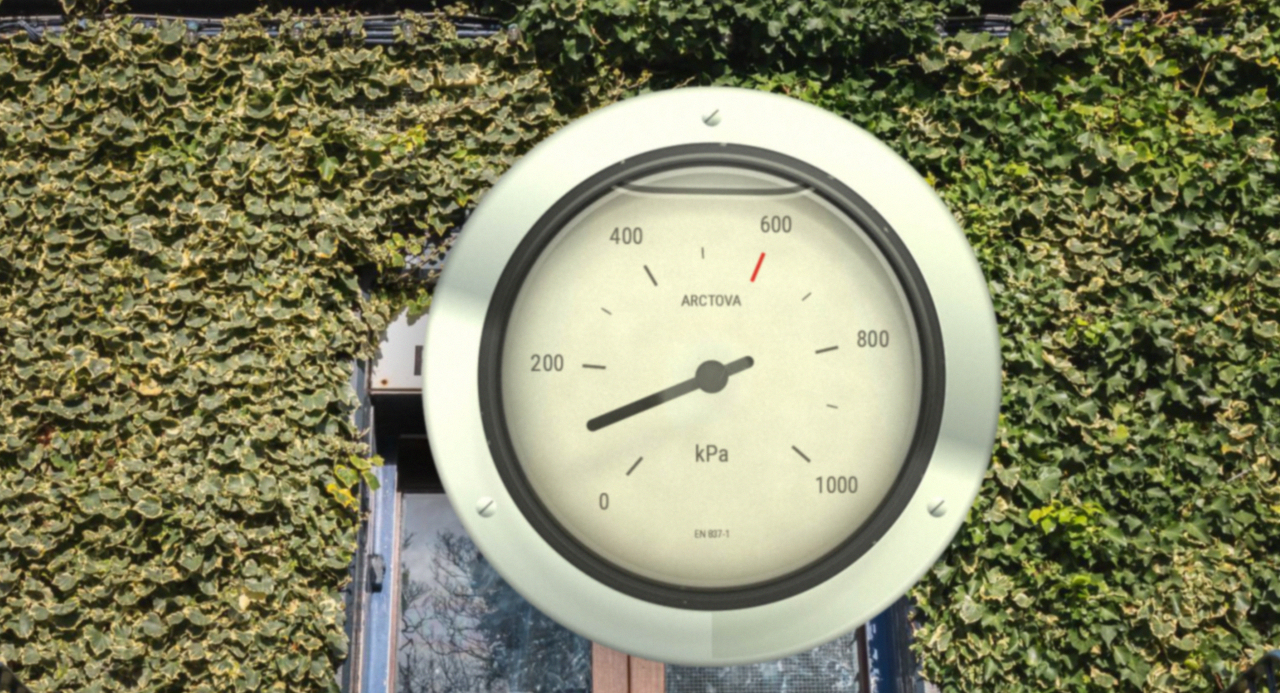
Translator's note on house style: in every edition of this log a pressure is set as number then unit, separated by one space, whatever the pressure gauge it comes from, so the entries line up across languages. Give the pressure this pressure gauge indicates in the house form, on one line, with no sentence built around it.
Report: 100 kPa
